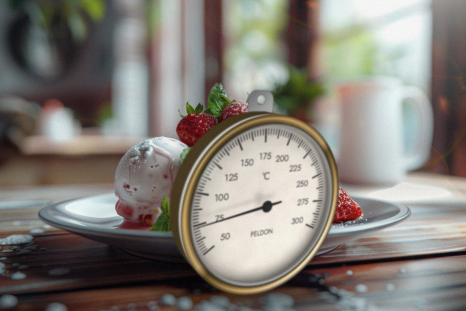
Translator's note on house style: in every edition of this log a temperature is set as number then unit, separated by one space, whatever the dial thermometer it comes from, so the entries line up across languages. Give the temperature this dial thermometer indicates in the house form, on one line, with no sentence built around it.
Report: 75 °C
